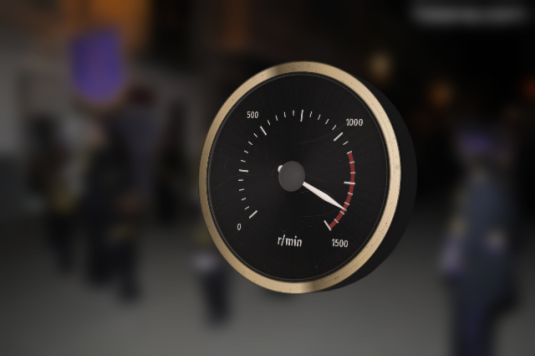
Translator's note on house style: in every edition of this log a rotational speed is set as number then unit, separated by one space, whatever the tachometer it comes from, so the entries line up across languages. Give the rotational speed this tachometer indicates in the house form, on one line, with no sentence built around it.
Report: 1375 rpm
